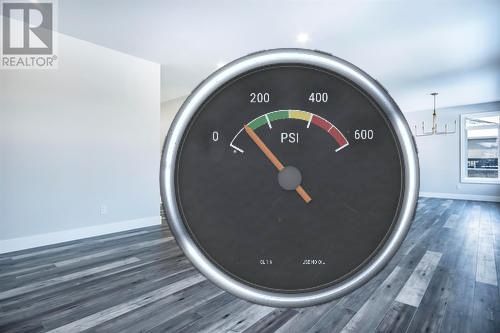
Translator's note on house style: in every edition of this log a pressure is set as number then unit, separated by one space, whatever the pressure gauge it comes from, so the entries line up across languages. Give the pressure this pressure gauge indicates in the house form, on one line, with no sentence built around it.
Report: 100 psi
